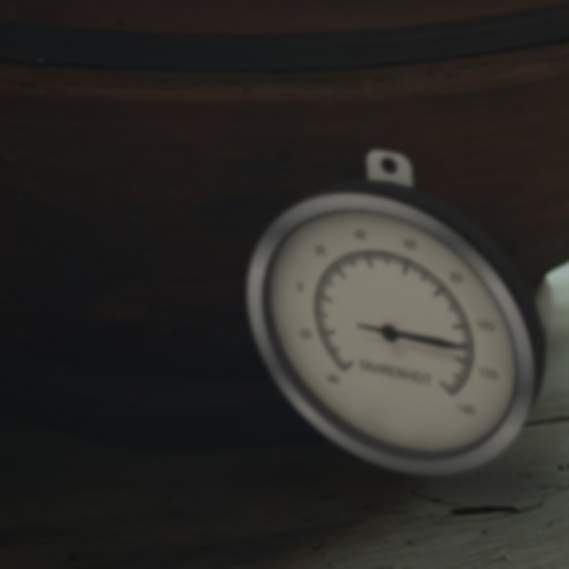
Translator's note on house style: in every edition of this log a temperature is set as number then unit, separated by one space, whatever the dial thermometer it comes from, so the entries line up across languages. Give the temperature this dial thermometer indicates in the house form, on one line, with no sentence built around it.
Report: 110 °F
